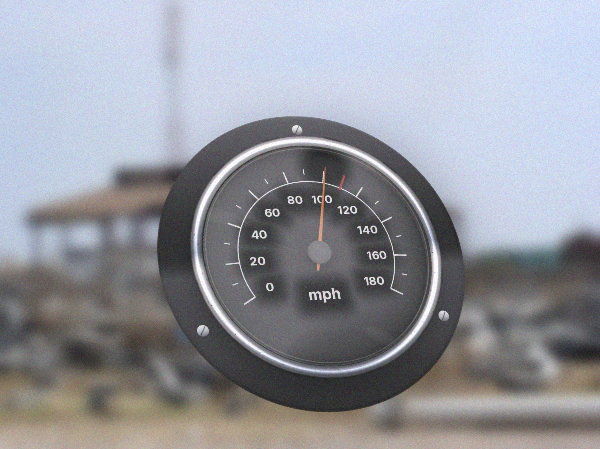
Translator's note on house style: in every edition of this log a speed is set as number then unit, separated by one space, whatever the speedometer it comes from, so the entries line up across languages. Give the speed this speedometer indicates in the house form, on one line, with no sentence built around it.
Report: 100 mph
